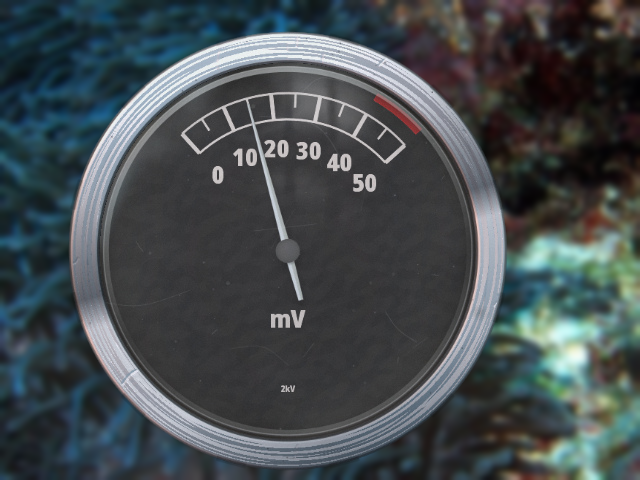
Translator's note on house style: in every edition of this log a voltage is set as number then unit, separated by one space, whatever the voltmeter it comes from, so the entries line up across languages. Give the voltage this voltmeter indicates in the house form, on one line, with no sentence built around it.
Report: 15 mV
